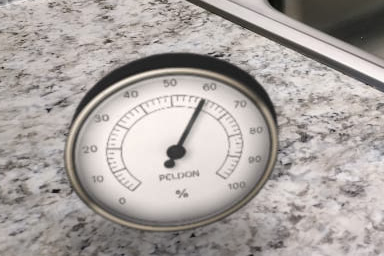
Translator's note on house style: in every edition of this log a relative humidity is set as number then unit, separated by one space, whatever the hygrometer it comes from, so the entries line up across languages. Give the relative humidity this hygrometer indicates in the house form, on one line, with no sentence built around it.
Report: 60 %
